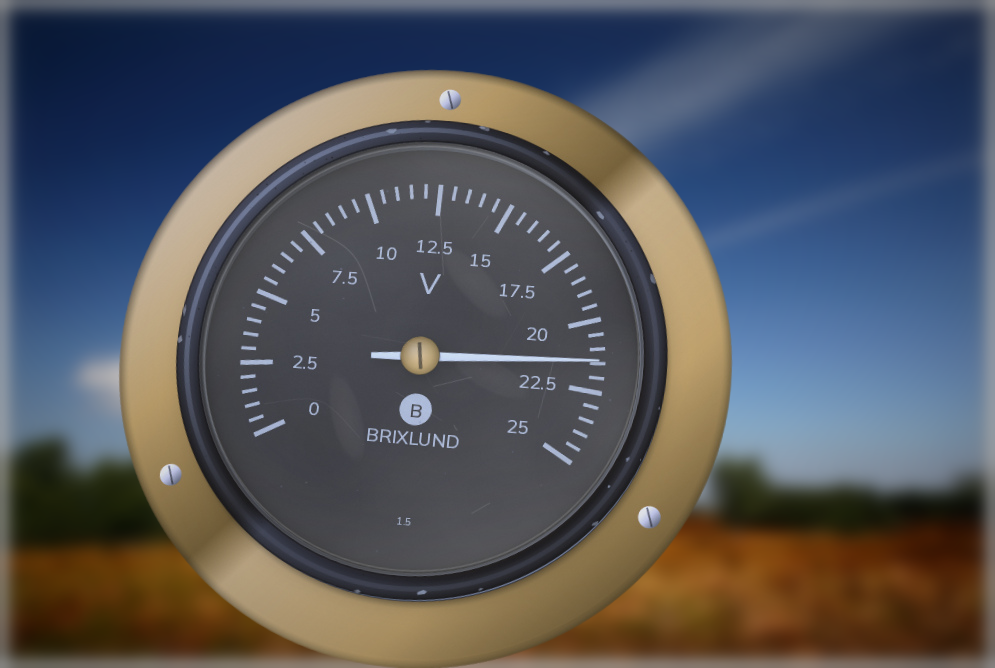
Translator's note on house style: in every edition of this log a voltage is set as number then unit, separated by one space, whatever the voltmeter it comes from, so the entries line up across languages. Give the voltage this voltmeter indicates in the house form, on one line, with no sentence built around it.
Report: 21.5 V
